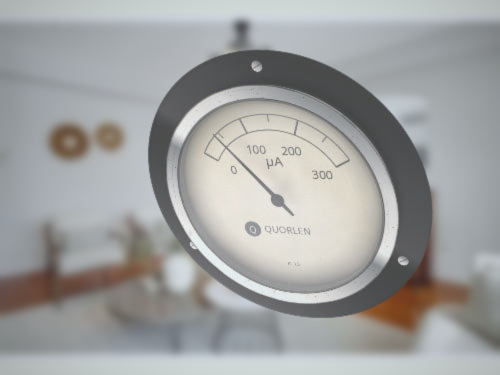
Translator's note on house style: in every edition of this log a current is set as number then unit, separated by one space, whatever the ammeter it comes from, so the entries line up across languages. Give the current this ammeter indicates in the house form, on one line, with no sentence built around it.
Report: 50 µA
